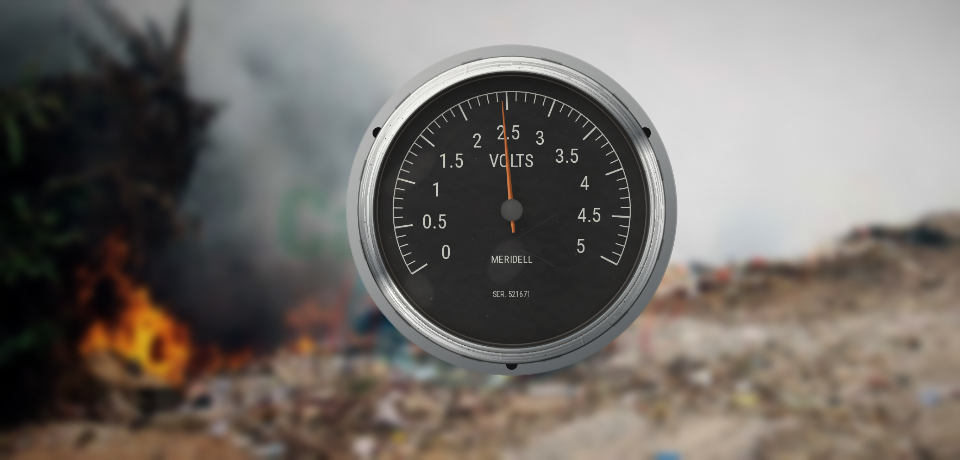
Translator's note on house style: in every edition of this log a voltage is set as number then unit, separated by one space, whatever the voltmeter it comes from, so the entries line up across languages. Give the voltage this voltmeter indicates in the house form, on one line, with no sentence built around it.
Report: 2.45 V
